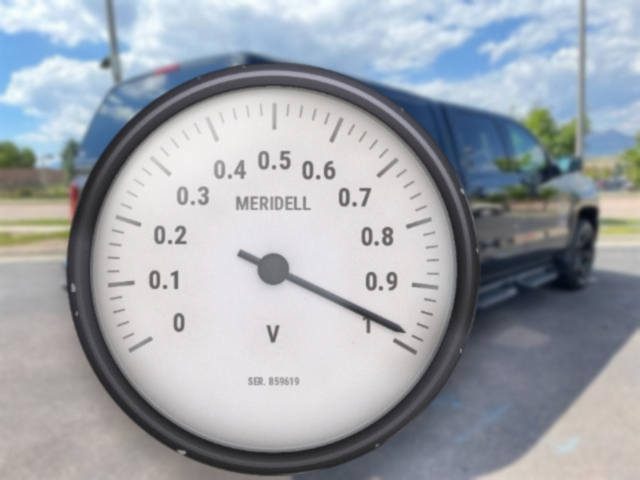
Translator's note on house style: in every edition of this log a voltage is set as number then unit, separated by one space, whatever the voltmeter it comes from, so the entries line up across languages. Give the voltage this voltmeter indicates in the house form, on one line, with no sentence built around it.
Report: 0.98 V
